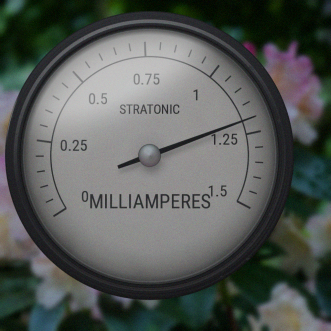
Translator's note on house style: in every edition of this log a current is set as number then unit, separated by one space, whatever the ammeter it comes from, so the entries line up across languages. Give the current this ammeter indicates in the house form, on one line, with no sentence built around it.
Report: 1.2 mA
